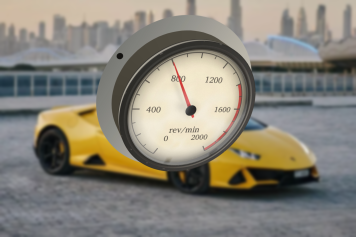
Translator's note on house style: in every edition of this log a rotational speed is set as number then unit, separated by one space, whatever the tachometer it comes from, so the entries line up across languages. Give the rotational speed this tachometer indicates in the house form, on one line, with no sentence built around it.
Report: 800 rpm
